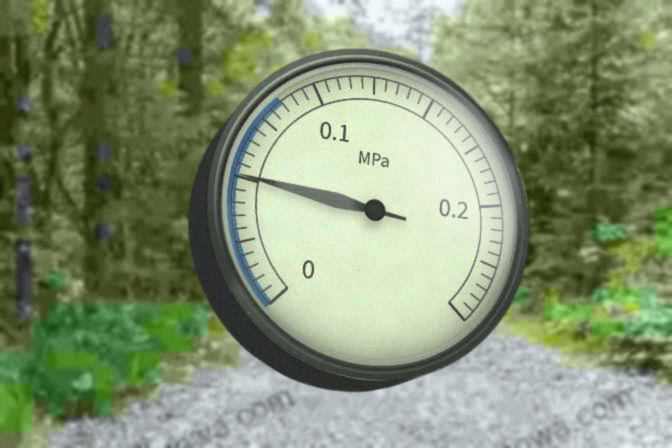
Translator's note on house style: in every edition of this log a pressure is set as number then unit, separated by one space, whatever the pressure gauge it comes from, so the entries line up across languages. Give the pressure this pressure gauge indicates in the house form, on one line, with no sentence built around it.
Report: 0.05 MPa
